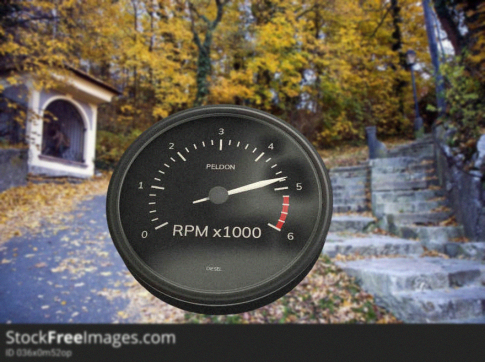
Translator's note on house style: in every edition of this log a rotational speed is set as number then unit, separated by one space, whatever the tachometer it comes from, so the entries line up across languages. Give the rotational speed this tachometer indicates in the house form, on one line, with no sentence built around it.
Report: 4800 rpm
